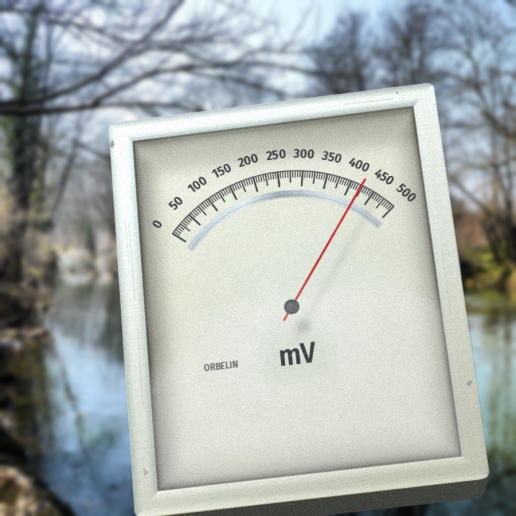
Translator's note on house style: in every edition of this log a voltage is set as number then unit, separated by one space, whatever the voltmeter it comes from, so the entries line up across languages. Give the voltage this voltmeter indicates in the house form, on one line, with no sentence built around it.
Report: 425 mV
